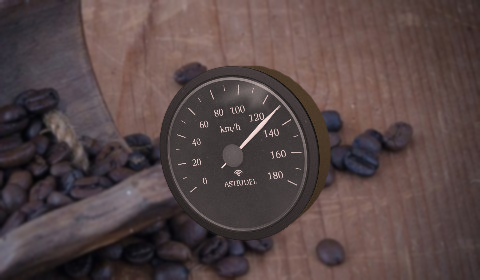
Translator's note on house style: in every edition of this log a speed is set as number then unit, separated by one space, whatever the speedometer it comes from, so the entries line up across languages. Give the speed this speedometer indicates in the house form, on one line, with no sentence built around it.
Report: 130 km/h
